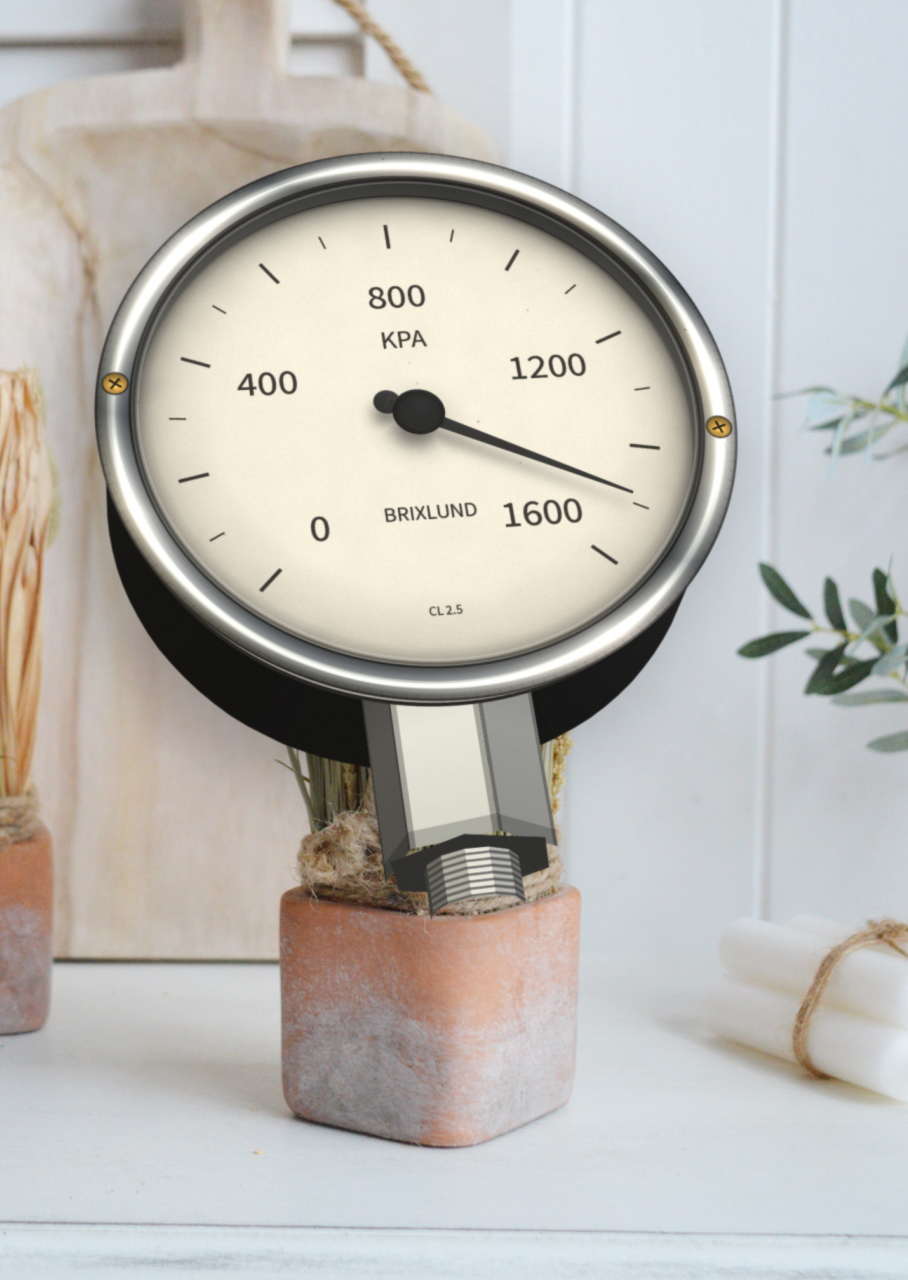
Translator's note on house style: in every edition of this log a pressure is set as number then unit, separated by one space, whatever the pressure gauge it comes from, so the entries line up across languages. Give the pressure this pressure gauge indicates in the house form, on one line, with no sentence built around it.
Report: 1500 kPa
